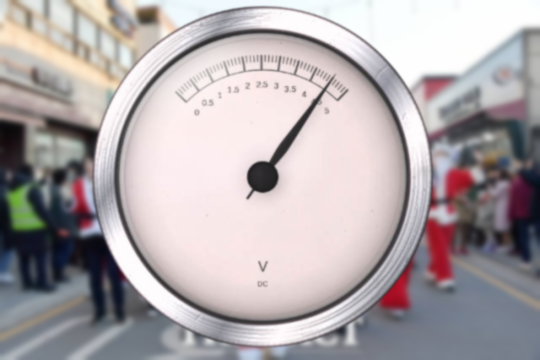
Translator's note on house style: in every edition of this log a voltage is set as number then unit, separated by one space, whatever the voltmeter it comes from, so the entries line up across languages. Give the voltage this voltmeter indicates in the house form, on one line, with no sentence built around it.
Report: 4.5 V
